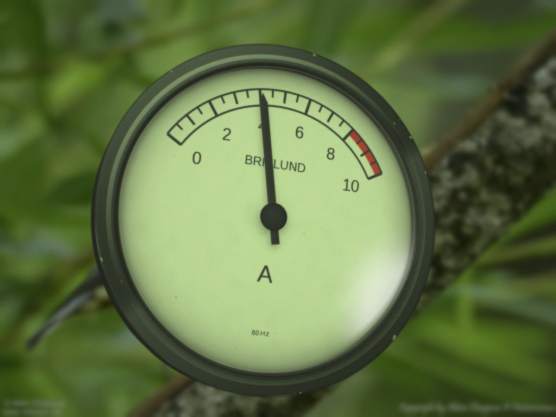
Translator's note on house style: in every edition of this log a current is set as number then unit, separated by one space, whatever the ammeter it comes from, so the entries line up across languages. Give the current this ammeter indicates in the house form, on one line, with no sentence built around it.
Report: 4 A
